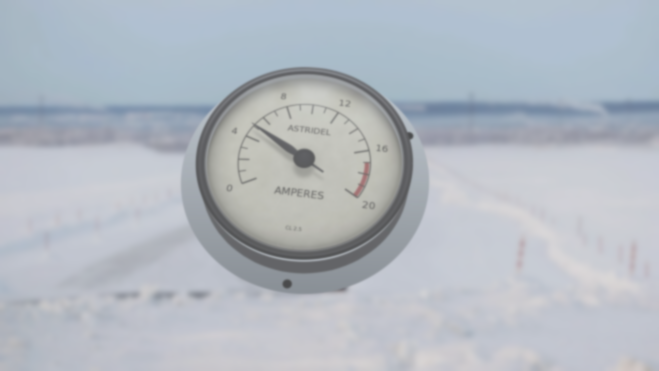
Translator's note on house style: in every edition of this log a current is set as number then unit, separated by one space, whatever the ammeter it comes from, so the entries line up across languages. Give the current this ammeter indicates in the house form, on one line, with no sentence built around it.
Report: 5 A
